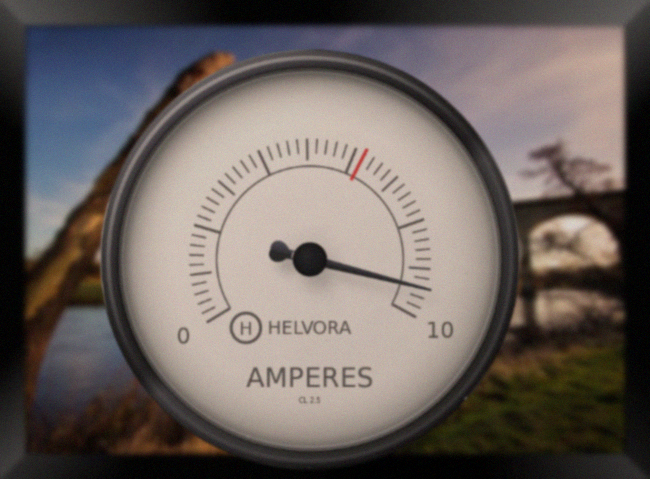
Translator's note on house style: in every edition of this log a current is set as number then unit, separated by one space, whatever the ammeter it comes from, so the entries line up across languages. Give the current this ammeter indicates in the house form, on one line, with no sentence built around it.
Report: 9.4 A
